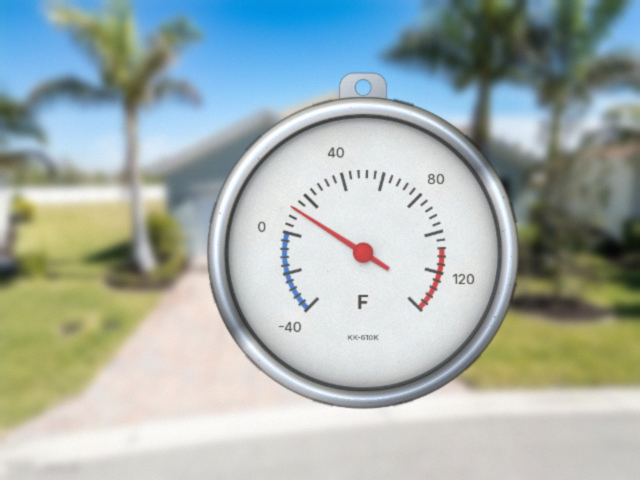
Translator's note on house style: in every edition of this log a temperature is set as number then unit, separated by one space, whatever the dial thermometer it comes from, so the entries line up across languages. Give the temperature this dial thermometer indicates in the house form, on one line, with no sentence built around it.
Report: 12 °F
